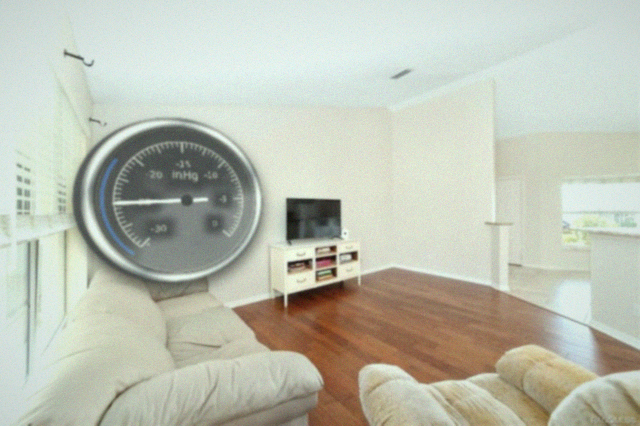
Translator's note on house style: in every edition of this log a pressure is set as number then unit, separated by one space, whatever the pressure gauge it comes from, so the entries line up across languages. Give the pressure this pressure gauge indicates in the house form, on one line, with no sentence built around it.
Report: -25 inHg
